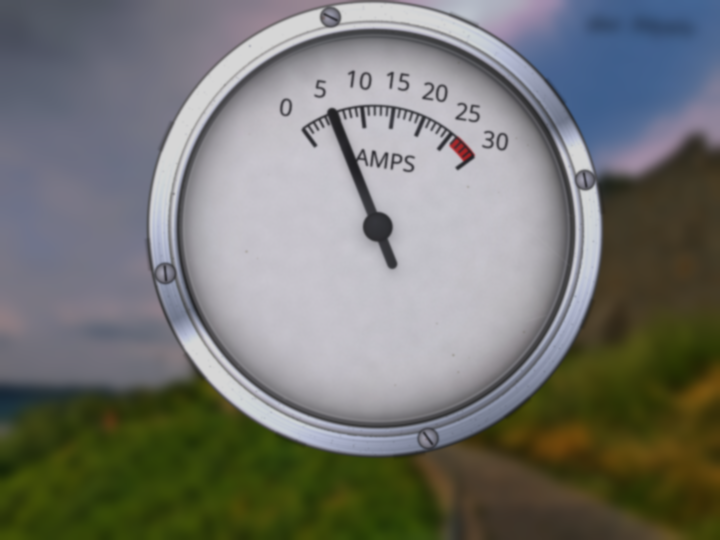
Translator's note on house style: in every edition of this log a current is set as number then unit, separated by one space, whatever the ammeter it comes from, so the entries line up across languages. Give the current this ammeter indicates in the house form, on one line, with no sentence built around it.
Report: 5 A
